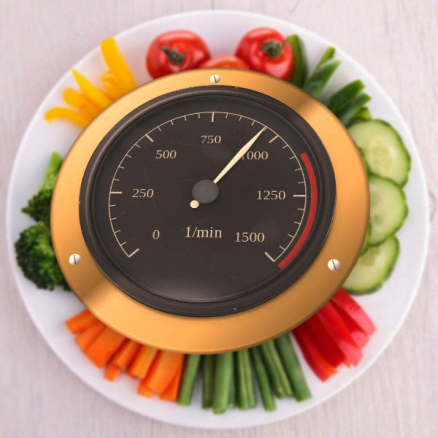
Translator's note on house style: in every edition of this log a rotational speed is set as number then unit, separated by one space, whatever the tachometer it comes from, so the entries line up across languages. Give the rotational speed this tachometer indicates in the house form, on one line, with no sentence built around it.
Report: 950 rpm
